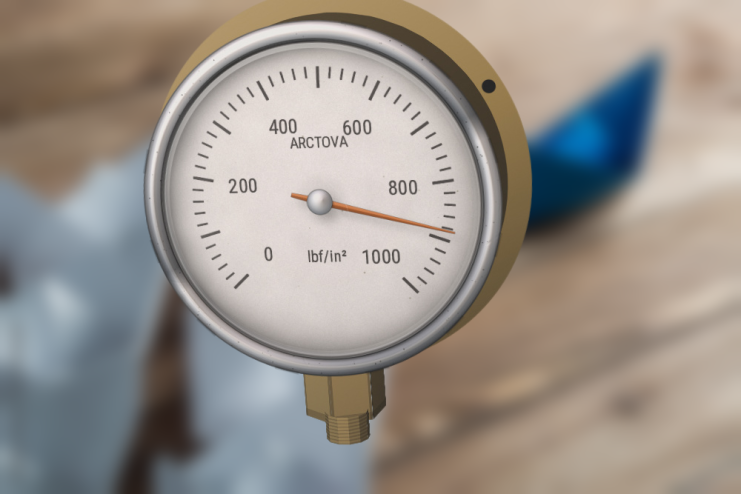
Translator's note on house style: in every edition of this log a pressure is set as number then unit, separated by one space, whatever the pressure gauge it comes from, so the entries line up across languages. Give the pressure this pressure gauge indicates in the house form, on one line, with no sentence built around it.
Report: 880 psi
